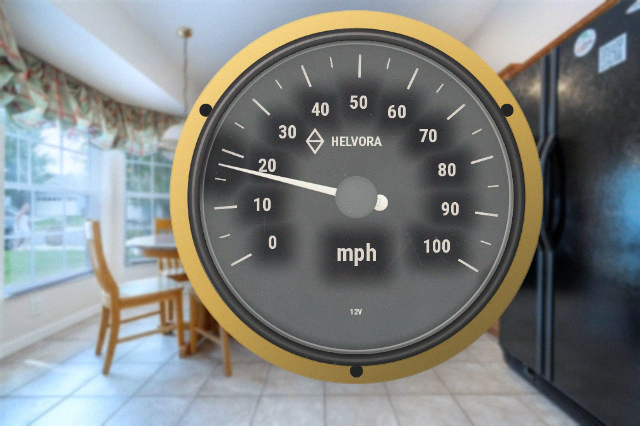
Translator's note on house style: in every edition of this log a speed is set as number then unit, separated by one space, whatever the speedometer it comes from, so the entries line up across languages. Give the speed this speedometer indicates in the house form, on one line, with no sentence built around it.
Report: 17.5 mph
